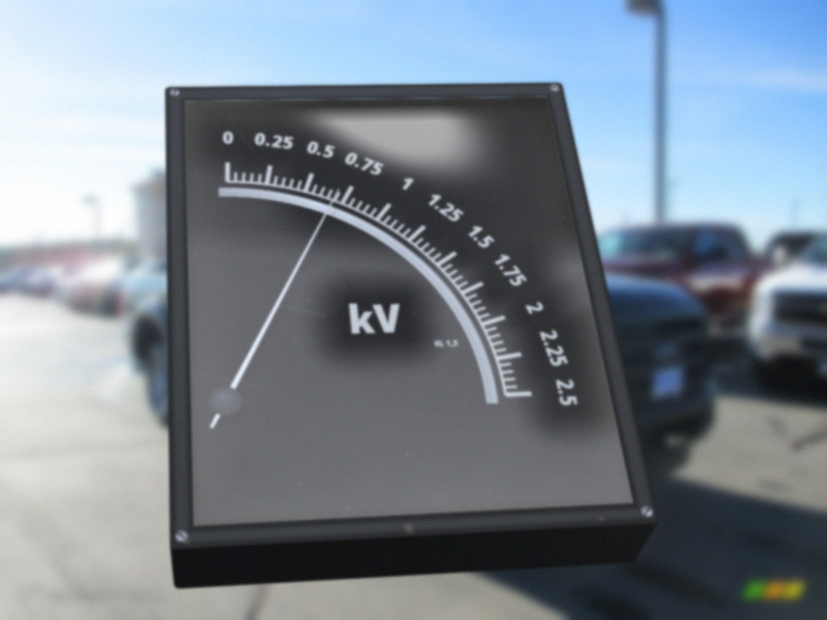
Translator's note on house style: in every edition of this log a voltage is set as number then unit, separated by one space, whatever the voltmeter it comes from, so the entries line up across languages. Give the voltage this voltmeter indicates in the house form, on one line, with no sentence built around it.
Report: 0.7 kV
